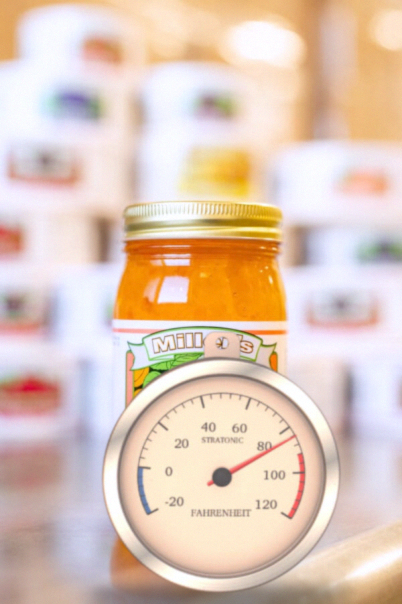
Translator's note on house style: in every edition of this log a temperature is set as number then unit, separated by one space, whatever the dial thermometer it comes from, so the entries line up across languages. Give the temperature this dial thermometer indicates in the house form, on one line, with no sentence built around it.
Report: 84 °F
